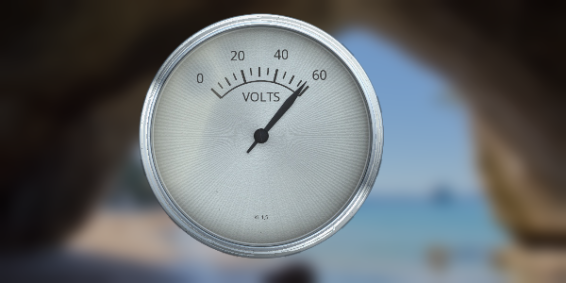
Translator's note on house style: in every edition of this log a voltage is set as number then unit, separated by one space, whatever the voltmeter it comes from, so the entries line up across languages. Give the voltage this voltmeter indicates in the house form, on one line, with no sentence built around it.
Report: 57.5 V
